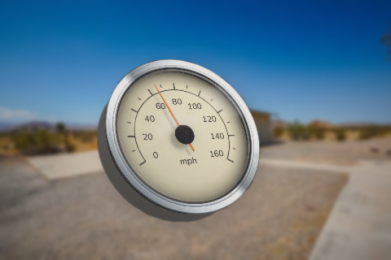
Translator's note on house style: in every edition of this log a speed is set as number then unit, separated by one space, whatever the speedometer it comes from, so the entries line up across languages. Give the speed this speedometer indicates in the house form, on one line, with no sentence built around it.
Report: 65 mph
